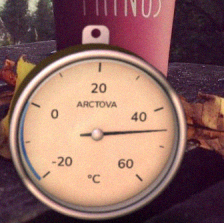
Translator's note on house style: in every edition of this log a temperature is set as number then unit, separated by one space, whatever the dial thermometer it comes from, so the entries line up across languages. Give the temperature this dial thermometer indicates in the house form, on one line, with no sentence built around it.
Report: 45 °C
